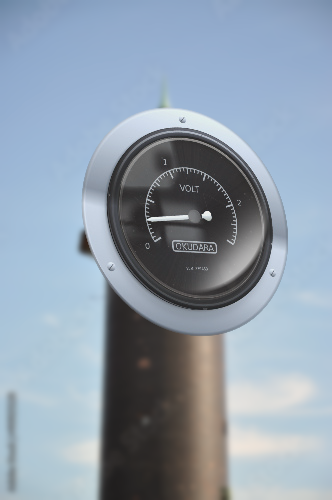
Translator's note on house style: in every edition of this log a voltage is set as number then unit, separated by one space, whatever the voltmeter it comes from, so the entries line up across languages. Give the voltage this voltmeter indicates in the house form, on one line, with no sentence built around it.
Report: 0.25 V
